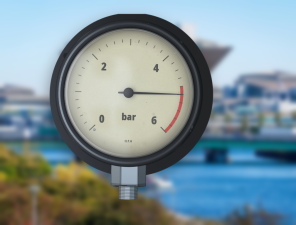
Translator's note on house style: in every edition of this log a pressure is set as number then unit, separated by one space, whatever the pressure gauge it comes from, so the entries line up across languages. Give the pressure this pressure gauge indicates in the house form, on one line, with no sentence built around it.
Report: 5 bar
